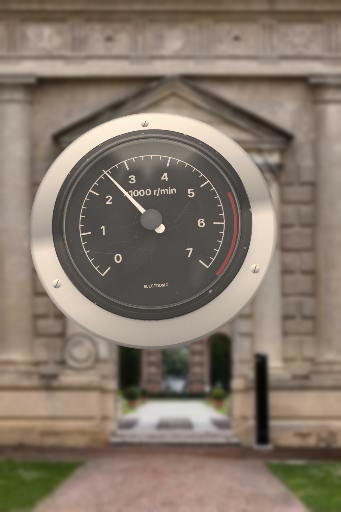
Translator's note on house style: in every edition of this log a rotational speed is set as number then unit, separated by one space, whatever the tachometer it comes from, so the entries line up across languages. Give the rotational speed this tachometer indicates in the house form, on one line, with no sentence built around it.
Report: 2500 rpm
